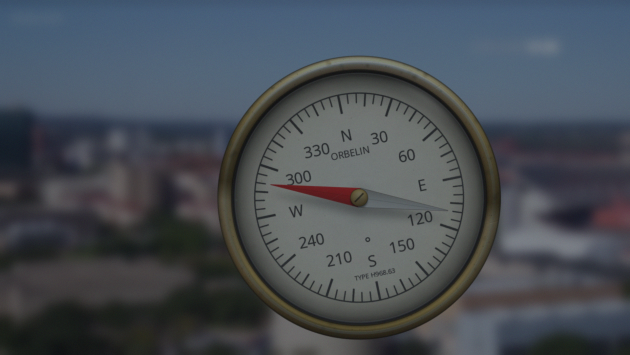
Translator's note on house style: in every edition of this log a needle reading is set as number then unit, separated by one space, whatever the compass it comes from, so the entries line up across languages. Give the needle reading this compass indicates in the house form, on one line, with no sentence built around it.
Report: 290 °
